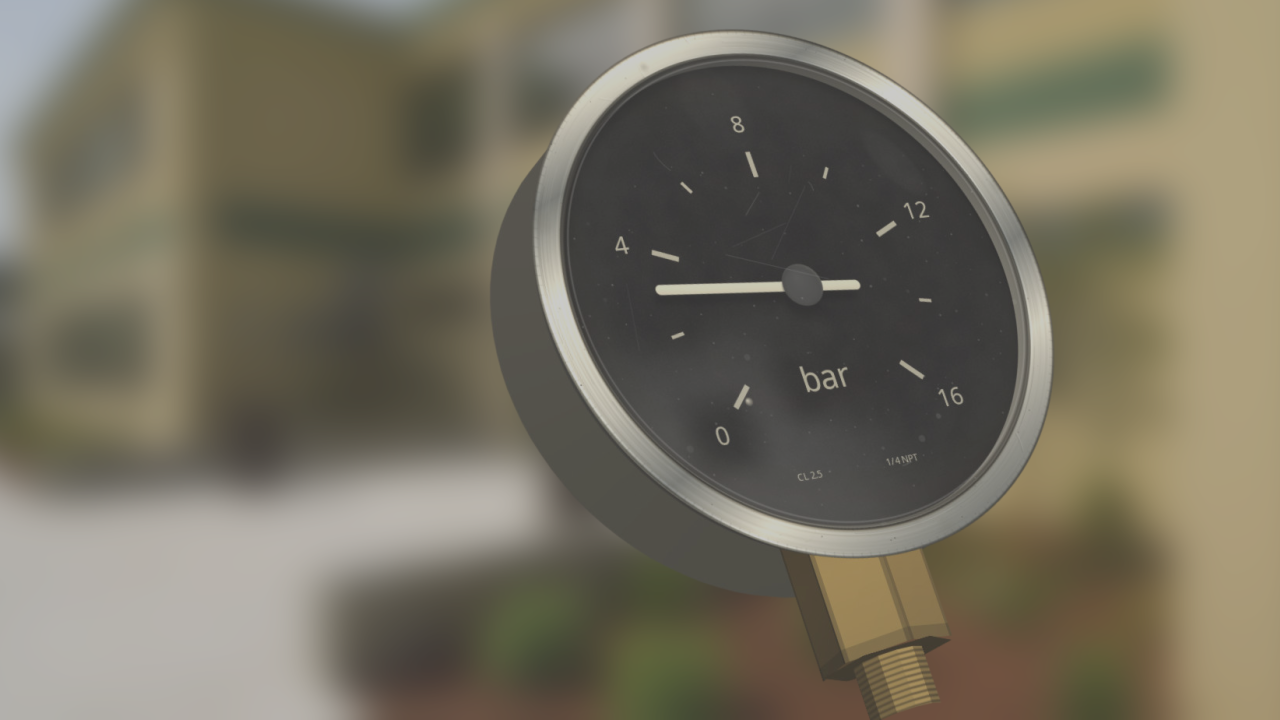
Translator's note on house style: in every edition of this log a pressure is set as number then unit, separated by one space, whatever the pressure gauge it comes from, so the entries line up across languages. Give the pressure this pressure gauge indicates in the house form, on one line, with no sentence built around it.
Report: 3 bar
